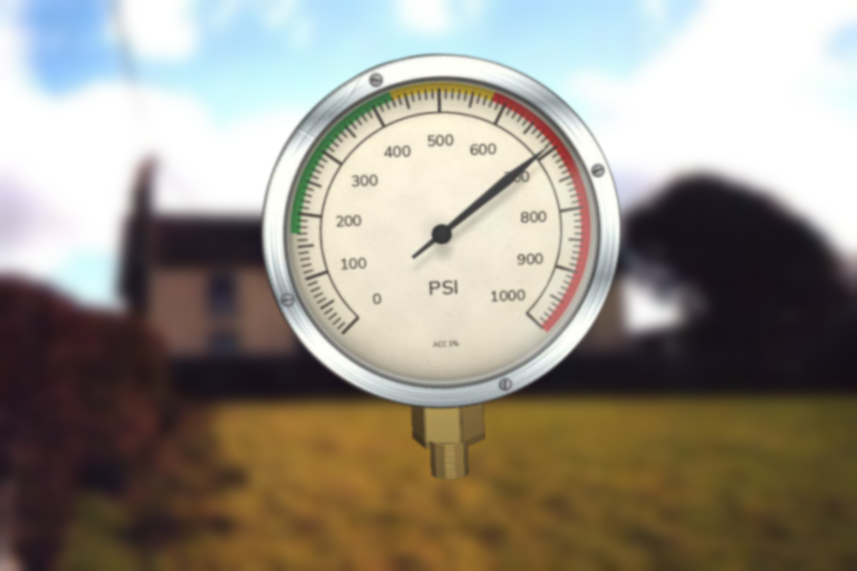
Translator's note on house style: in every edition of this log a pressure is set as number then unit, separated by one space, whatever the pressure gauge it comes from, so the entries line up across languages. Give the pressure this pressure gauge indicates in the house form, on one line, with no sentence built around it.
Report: 690 psi
